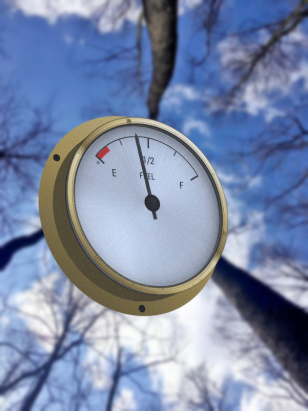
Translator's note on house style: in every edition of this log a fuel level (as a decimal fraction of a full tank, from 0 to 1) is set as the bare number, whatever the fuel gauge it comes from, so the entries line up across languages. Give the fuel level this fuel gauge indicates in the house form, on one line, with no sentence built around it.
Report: 0.375
